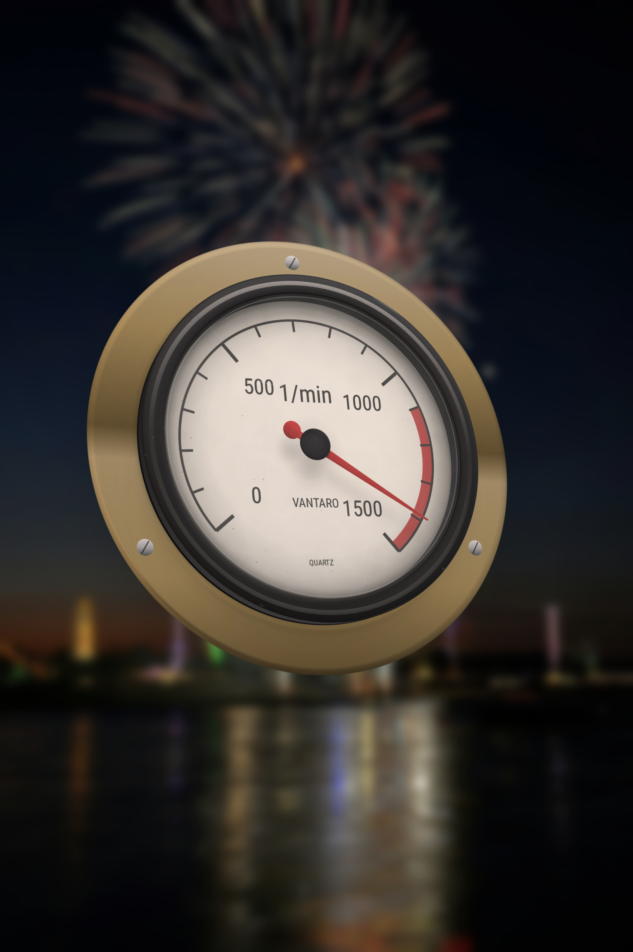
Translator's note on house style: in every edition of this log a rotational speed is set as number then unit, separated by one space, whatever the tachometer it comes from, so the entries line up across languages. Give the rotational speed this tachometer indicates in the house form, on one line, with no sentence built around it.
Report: 1400 rpm
